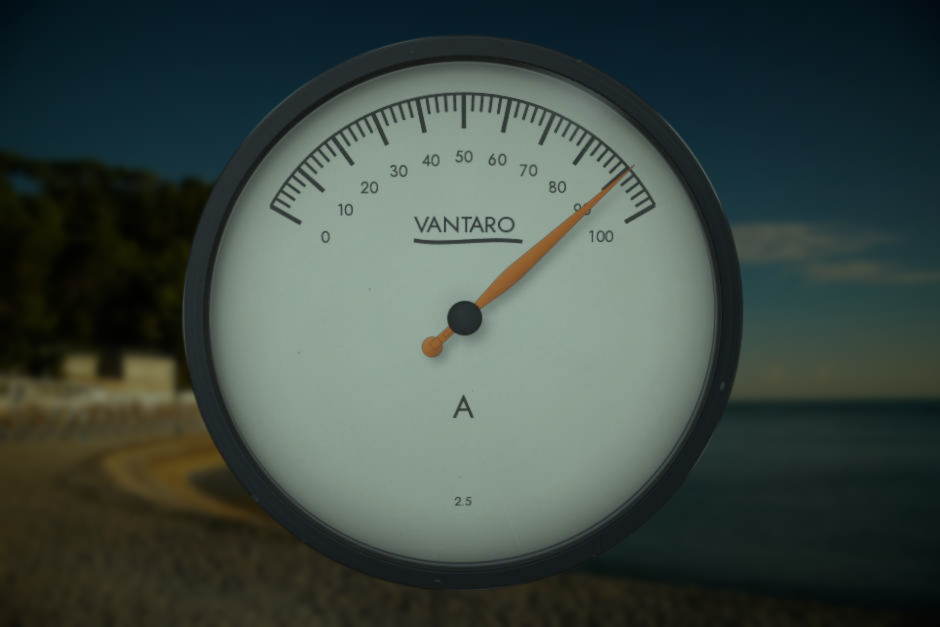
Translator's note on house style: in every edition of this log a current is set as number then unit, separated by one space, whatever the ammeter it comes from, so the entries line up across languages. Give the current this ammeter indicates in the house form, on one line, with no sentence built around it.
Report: 90 A
